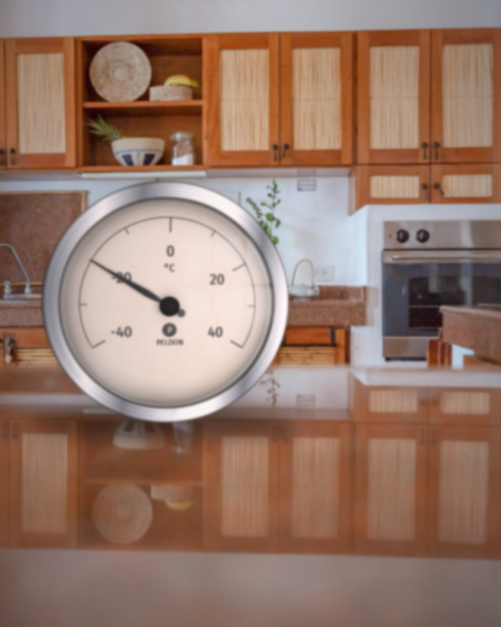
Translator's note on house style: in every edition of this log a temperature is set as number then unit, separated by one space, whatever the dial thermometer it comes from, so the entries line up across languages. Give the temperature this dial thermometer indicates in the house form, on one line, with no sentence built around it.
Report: -20 °C
